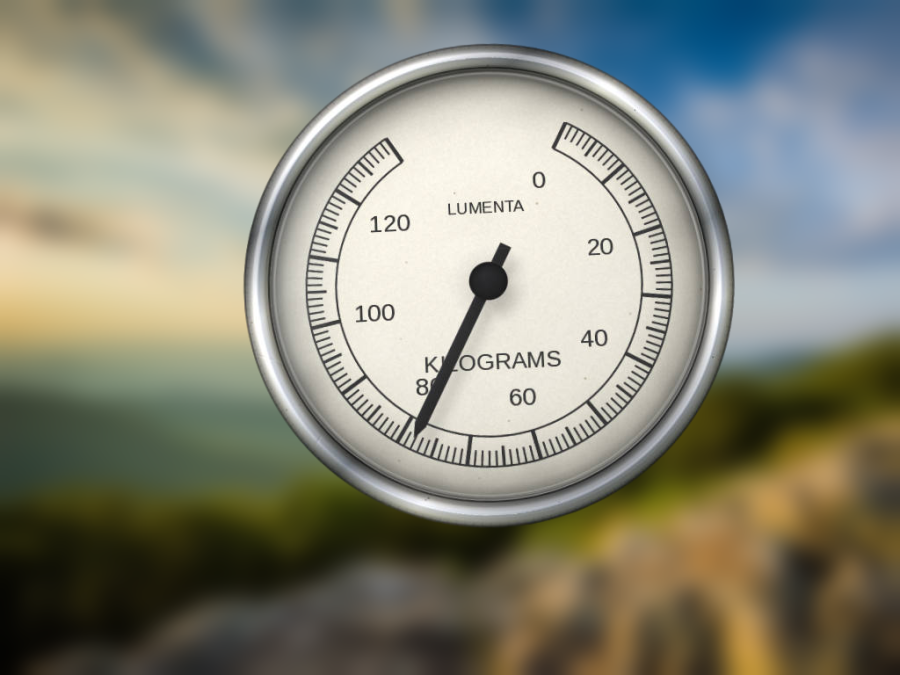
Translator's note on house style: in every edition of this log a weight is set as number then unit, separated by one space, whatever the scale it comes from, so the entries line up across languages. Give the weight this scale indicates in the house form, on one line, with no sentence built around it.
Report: 78 kg
